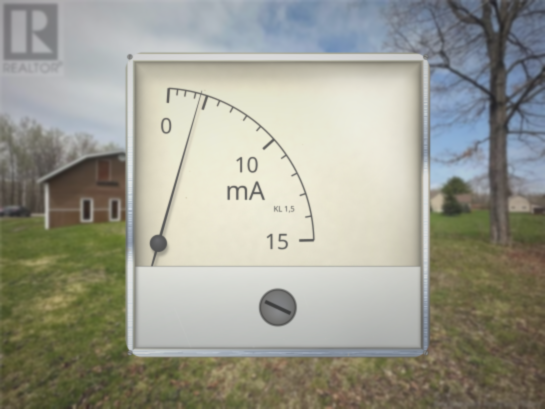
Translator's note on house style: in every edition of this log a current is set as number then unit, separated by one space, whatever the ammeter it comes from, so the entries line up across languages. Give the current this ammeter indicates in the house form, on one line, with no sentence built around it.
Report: 4.5 mA
